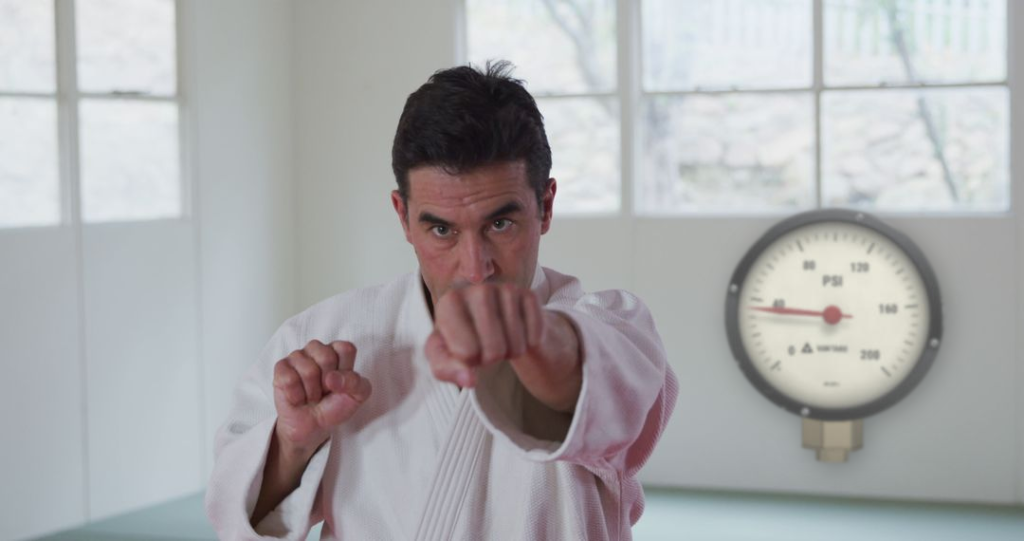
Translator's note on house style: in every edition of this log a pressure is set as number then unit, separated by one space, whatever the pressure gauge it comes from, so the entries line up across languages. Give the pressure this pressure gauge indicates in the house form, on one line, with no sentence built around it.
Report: 35 psi
